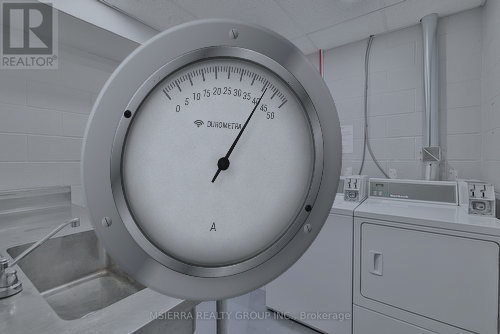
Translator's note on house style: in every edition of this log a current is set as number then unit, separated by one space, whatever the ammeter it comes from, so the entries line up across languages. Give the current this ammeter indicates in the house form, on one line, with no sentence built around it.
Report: 40 A
